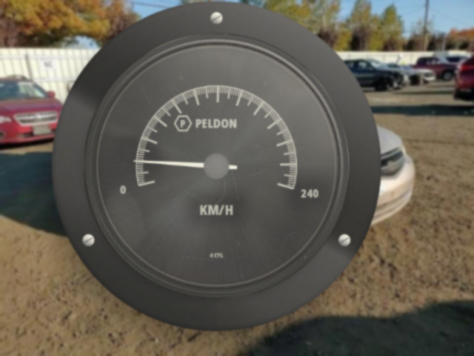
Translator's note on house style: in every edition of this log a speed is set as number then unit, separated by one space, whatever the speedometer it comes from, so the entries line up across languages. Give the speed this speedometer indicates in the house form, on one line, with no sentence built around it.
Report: 20 km/h
